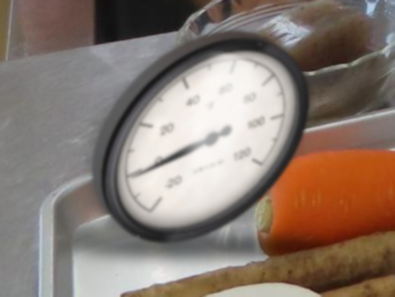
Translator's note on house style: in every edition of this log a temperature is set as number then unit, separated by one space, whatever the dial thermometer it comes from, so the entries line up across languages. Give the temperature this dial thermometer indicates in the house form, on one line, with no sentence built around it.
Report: 0 °F
